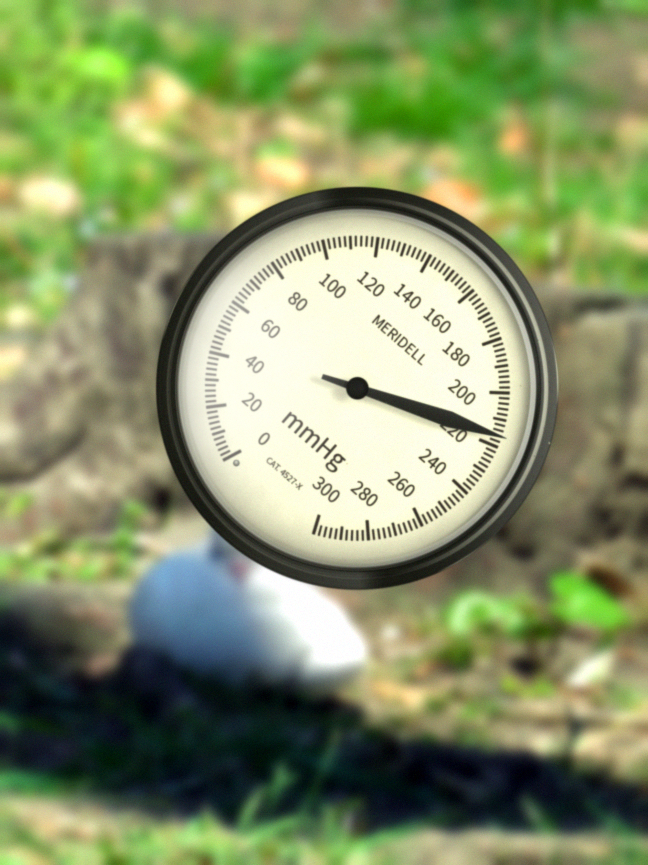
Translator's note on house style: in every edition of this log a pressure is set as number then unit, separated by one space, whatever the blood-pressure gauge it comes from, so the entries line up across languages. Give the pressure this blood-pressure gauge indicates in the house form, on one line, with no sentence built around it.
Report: 216 mmHg
